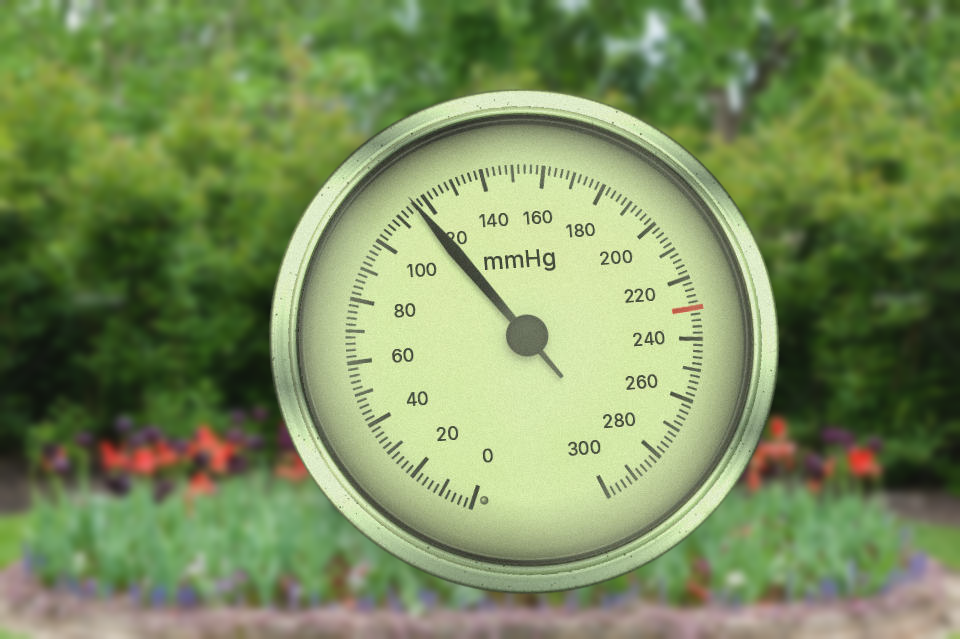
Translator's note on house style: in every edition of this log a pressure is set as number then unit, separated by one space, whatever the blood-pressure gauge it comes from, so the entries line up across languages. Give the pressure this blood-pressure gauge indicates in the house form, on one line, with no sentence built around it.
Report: 116 mmHg
